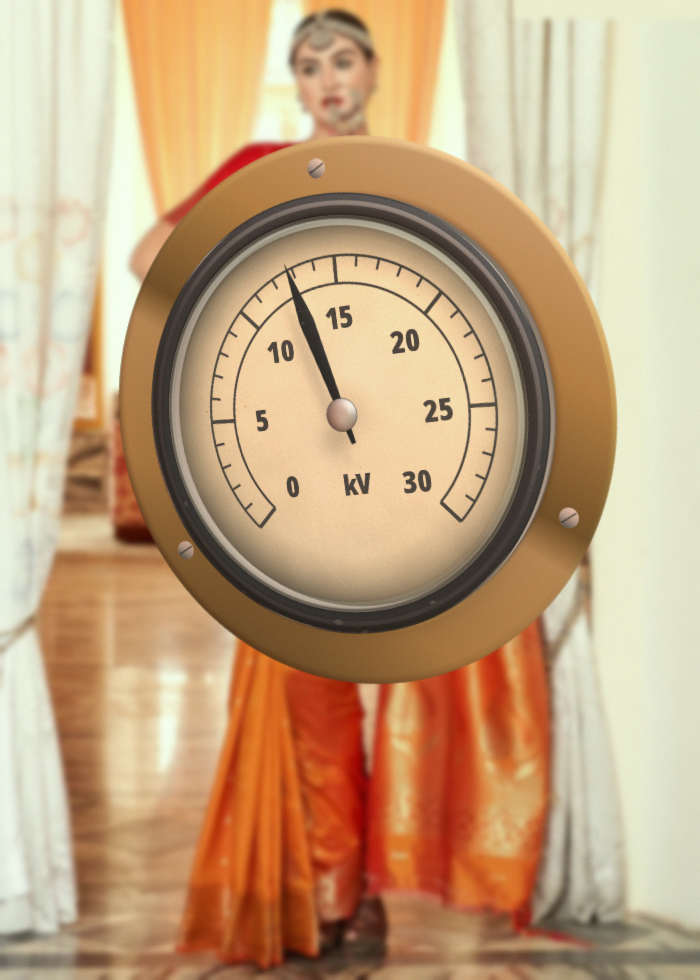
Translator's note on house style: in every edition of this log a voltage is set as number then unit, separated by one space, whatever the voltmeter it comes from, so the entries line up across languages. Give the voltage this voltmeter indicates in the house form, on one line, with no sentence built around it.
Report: 13 kV
